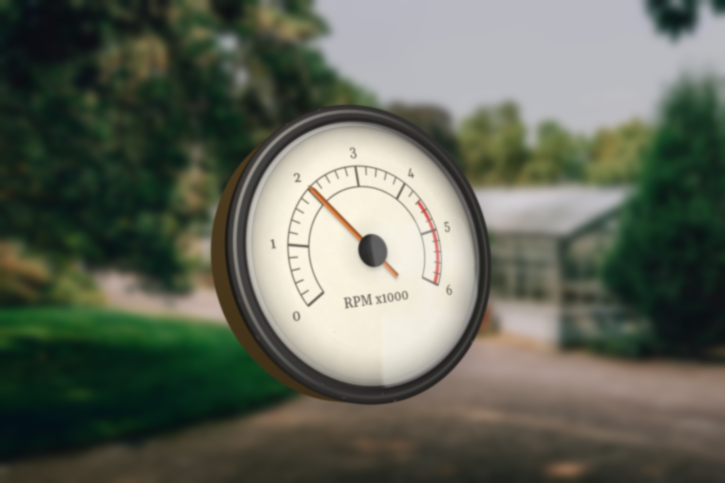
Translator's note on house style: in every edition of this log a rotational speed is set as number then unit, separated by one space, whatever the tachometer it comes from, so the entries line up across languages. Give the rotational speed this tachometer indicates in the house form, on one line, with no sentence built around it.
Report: 2000 rpm
